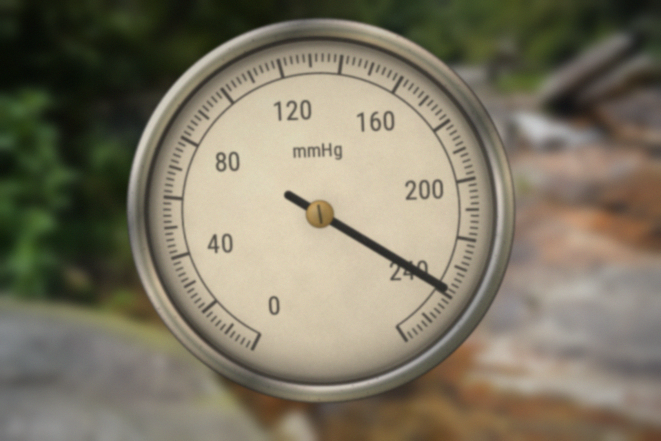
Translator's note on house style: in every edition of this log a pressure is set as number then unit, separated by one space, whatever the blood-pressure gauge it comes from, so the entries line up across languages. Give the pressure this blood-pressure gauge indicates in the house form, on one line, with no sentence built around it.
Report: 238 mmHg
